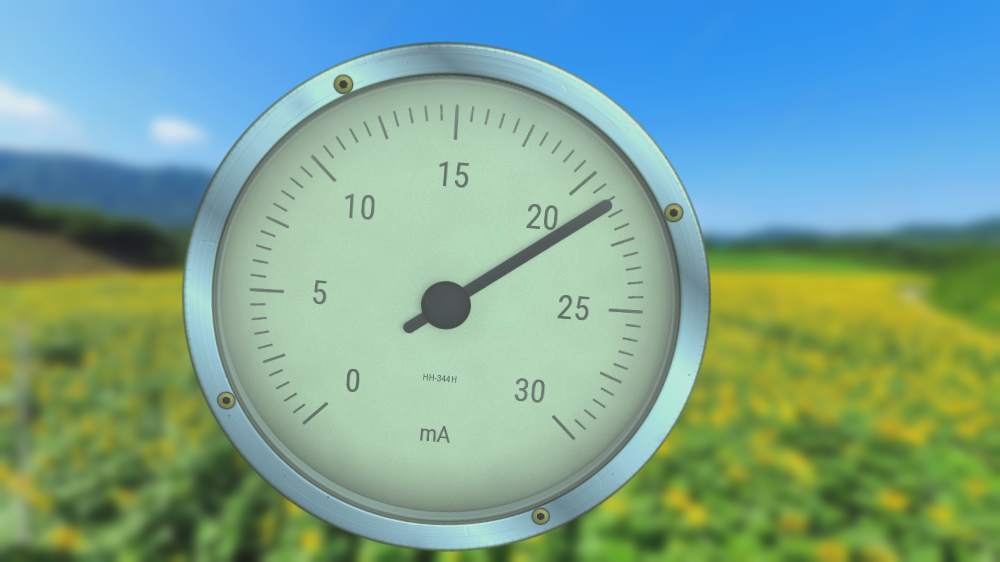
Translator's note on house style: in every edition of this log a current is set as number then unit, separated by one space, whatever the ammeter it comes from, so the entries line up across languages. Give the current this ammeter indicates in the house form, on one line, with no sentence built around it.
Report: 21 mA
